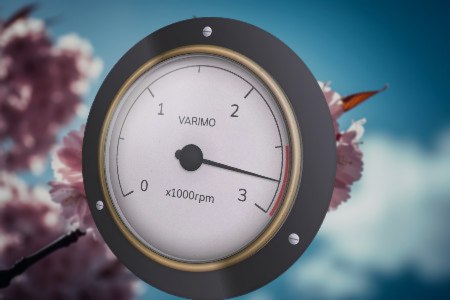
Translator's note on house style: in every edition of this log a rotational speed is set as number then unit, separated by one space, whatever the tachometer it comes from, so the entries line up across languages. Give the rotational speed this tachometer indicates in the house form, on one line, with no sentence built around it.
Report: 2750 rpm
